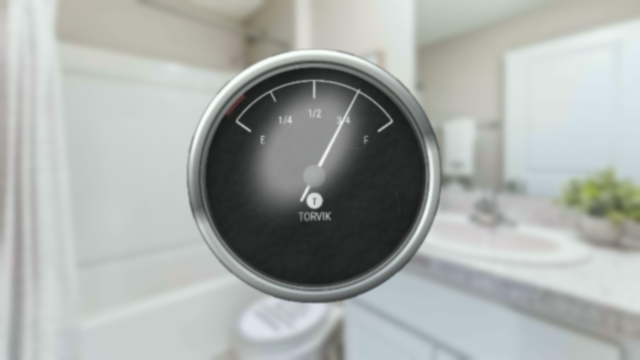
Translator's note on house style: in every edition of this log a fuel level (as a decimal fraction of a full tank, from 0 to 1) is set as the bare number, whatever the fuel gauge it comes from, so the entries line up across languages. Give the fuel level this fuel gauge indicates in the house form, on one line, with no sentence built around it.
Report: 0.75
